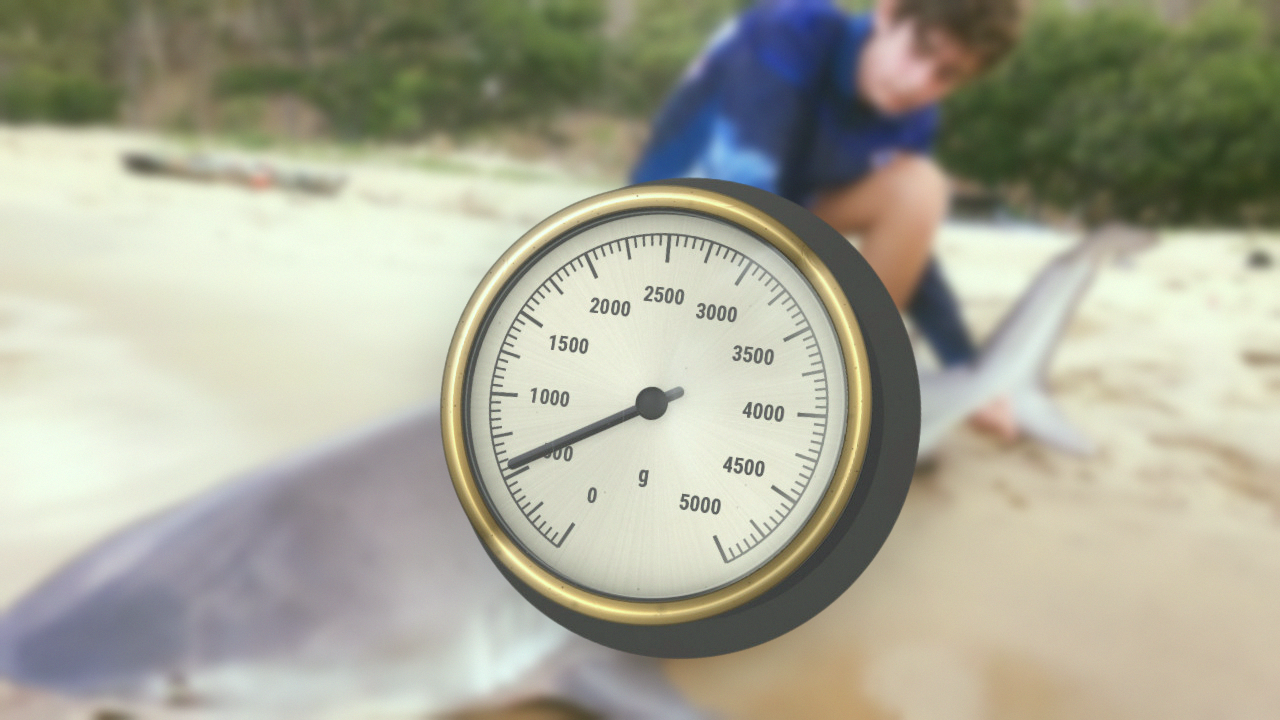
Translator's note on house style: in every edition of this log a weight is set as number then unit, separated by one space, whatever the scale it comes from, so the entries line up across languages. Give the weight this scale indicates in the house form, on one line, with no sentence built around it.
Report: 550 g
